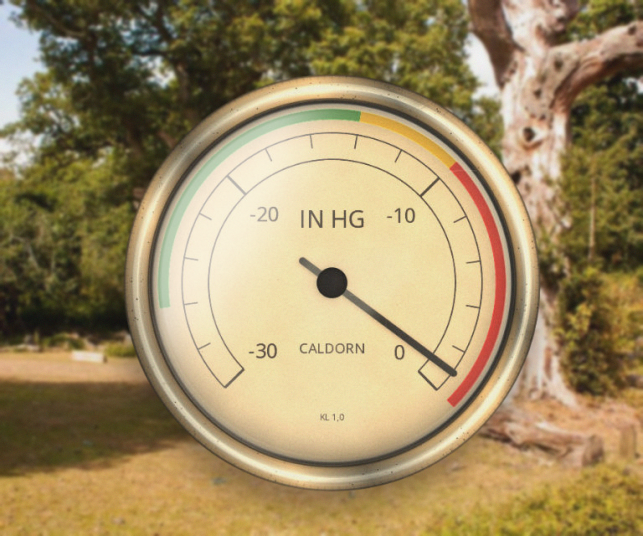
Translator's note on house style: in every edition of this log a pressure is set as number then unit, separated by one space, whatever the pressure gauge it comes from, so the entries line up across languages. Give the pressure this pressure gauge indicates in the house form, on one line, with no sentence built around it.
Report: -1 inHg
